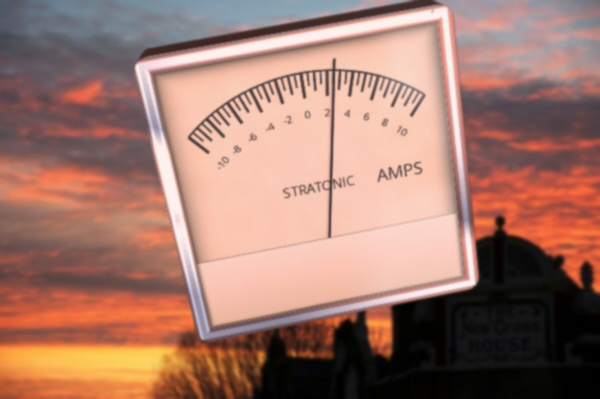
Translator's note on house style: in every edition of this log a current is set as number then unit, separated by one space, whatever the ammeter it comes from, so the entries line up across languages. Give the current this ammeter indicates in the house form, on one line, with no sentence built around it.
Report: 2.5 A
